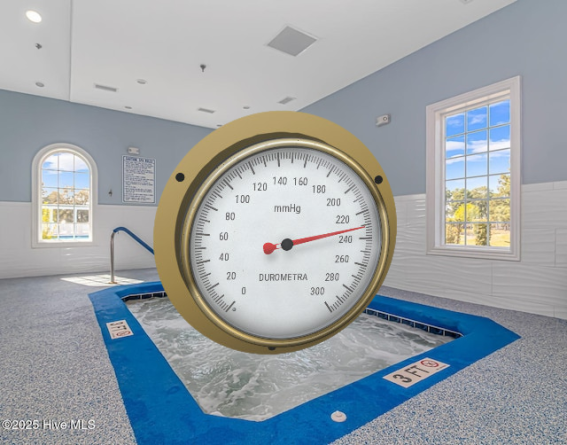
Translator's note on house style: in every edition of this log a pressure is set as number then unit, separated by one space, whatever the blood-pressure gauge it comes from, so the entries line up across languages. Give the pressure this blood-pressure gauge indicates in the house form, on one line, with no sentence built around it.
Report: 230 mmHg
